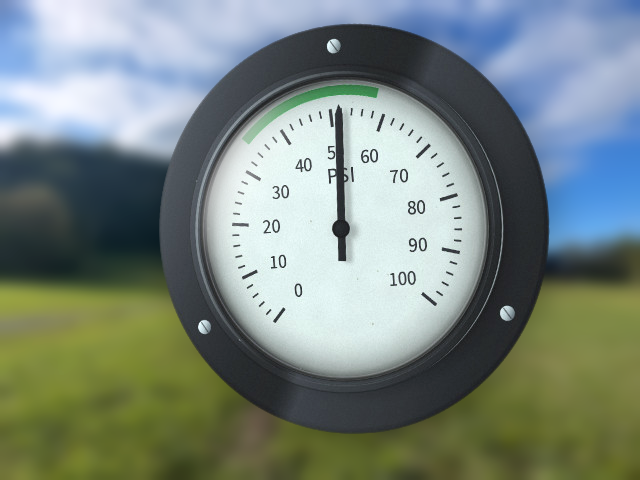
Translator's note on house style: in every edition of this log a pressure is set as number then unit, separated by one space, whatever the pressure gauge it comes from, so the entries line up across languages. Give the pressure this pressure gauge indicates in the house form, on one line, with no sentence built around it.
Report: 52 psi
